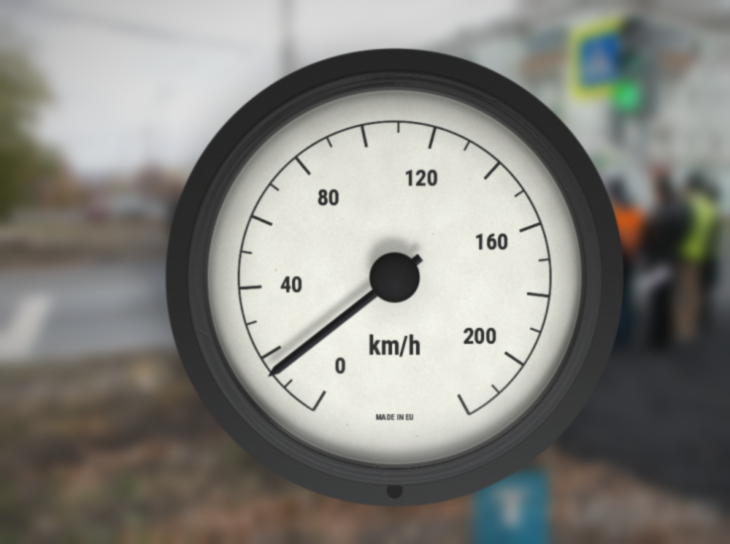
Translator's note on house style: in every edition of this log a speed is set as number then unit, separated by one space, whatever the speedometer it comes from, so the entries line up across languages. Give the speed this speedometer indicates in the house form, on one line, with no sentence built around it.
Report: 15 km/h
